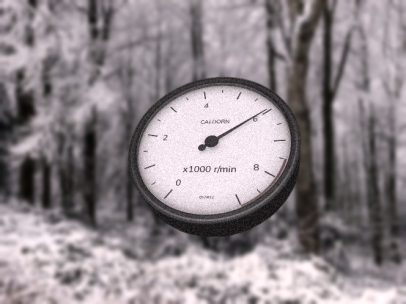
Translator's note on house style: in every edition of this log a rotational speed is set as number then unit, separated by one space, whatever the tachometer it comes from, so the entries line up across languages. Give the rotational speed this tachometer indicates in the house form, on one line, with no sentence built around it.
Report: 6000 rpm
